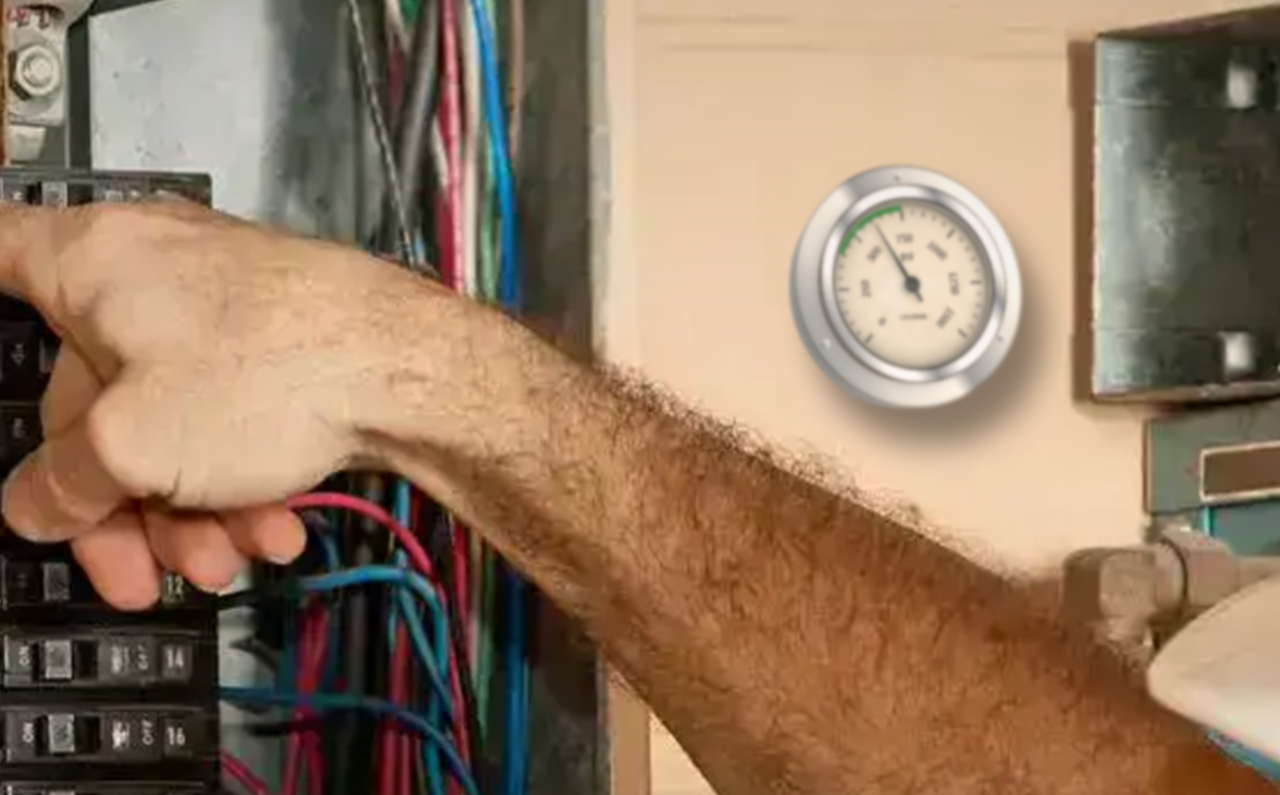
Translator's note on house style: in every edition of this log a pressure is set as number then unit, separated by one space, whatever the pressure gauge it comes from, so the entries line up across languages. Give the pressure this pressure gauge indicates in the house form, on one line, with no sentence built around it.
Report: 600 psi
